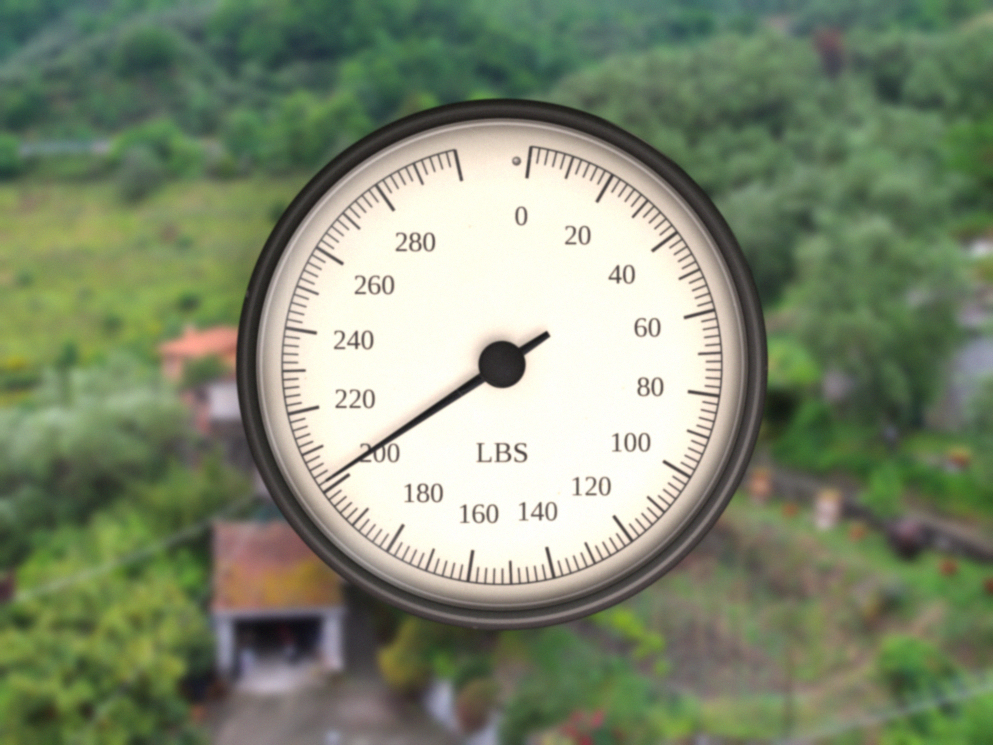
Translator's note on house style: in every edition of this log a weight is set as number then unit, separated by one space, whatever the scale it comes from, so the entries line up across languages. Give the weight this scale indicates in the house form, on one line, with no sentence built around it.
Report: 202 lb
